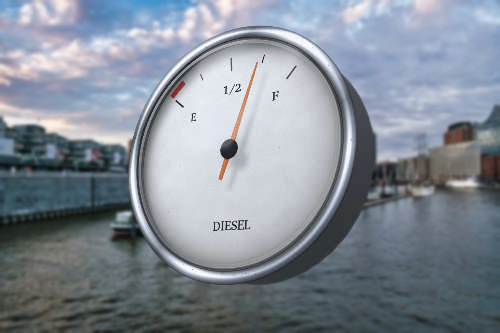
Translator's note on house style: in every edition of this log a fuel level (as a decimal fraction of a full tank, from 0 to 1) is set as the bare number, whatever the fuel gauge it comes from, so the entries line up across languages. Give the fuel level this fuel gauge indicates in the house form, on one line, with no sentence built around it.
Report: 0.75
